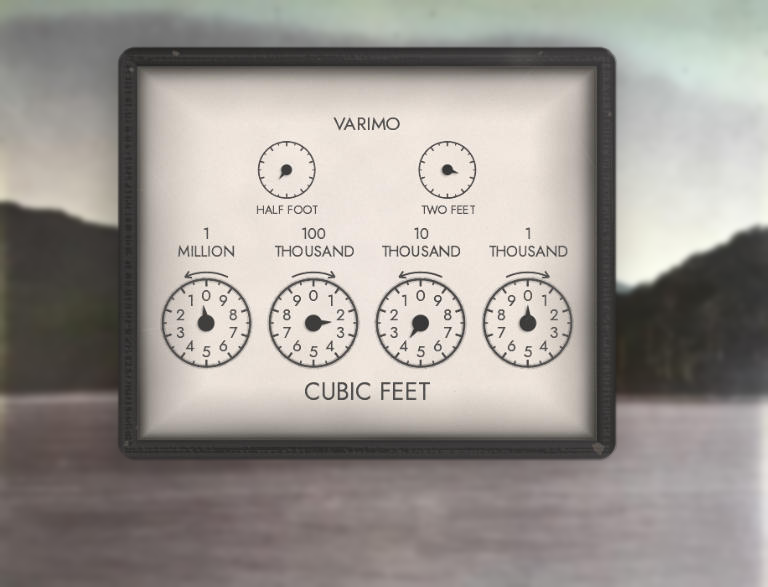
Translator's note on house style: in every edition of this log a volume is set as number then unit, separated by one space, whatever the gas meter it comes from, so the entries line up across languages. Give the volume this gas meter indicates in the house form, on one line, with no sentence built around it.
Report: 24000 ft³
